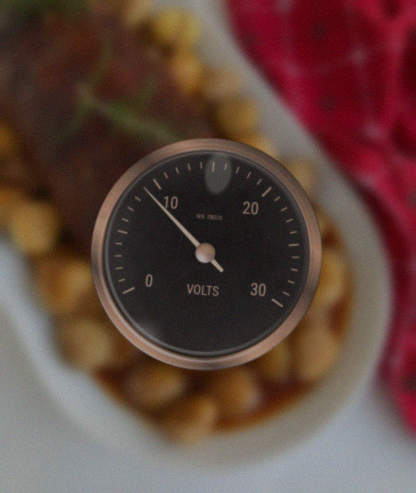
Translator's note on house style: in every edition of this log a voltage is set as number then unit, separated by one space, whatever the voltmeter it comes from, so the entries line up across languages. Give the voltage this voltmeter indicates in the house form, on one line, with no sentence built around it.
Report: 9 V
